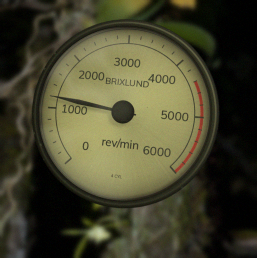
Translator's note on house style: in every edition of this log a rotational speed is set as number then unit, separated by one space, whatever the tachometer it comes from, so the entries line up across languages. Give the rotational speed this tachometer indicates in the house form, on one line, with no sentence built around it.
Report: 1200 rpm
